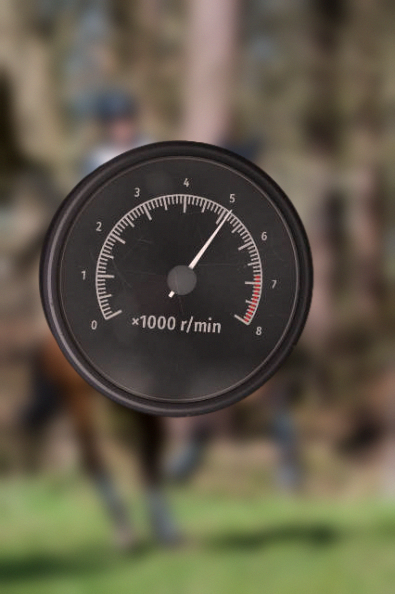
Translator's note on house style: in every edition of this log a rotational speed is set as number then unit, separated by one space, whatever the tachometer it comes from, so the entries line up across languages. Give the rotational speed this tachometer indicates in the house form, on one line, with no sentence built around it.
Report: 5100 rpm
